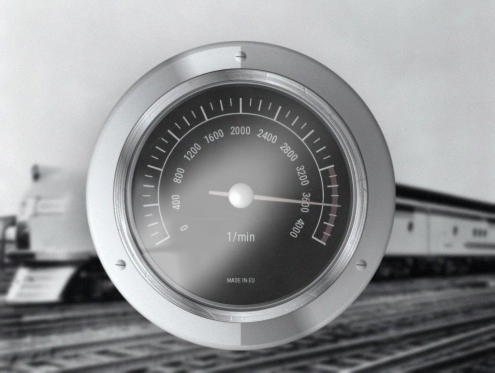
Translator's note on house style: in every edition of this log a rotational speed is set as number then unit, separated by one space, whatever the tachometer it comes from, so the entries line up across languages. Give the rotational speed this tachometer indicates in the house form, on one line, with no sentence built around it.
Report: 3600 rpm
